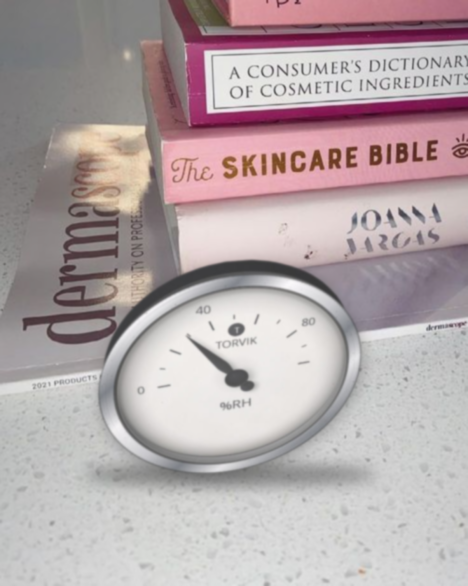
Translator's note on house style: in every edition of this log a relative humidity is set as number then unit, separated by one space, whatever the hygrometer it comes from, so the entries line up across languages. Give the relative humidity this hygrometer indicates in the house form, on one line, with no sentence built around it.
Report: 30 %
